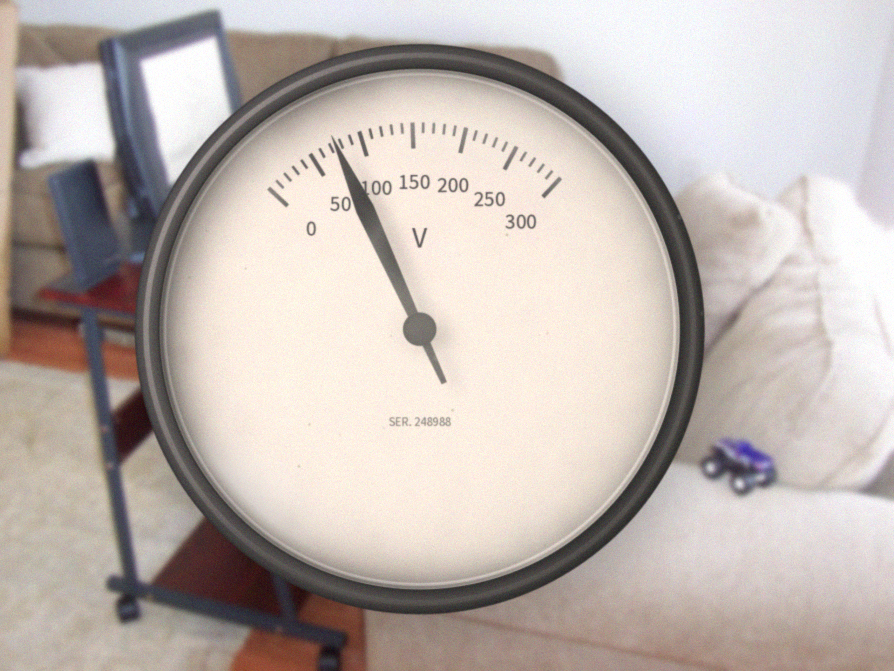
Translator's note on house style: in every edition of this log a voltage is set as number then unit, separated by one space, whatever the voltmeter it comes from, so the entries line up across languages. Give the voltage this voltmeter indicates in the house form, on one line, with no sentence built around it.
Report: 75 V
